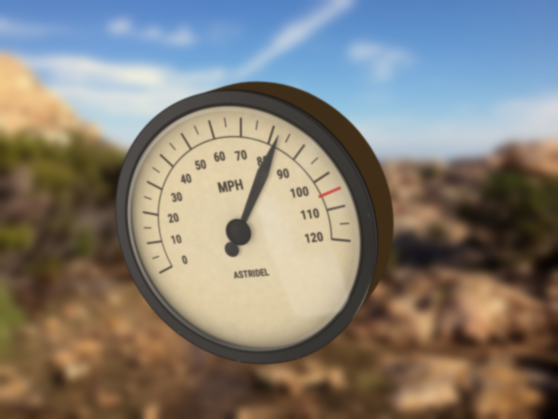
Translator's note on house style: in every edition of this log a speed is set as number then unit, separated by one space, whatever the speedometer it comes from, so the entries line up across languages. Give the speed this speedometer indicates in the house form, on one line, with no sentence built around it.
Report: 82.5 mph
